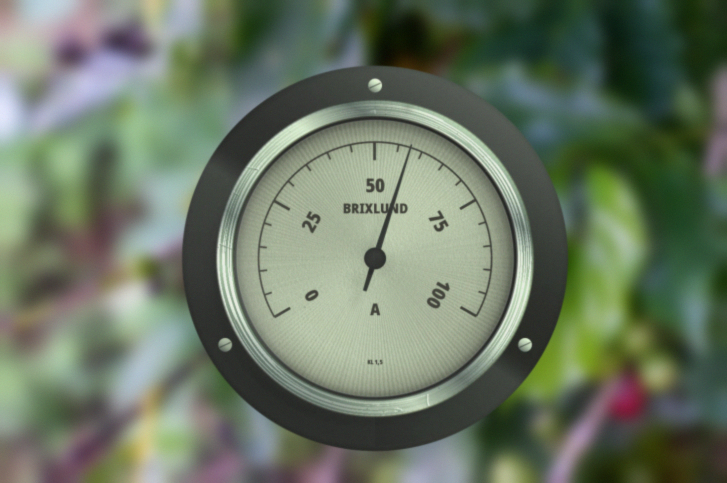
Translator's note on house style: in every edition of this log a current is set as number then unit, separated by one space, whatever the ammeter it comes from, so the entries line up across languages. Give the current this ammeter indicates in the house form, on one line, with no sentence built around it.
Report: 57.5 A
